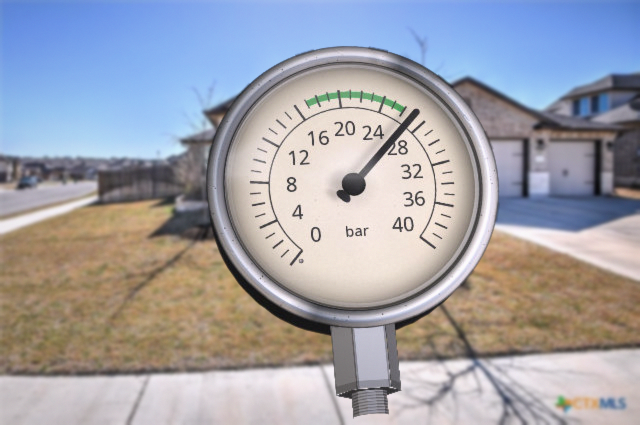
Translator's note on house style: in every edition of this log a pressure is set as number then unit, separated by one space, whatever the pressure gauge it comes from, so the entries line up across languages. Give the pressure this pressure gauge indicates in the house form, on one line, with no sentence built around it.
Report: 27 bar
